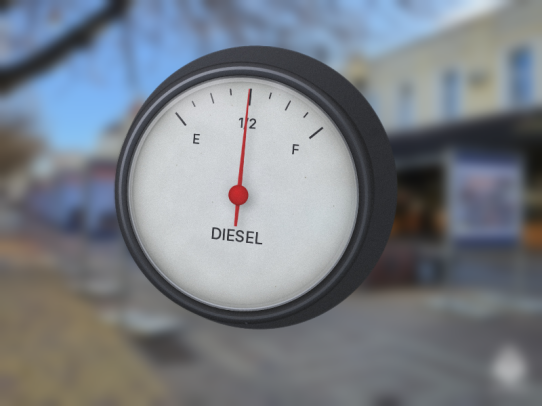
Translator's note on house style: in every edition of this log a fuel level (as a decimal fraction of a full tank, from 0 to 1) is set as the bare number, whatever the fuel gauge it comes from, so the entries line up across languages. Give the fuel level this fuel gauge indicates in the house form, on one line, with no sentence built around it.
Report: 0.5
